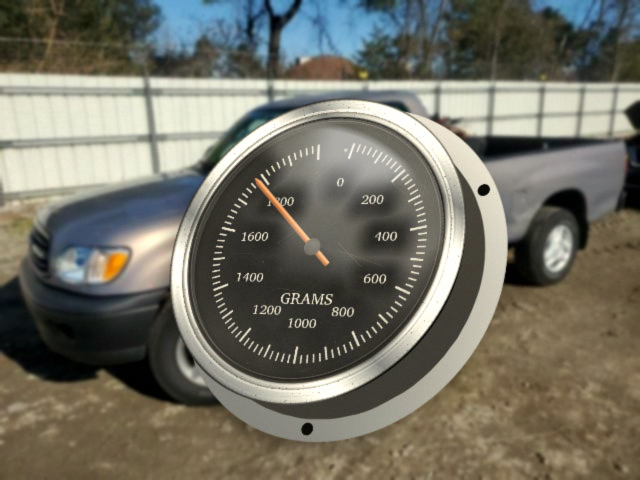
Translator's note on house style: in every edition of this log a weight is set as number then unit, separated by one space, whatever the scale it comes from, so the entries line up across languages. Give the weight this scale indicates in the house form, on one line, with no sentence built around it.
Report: 1780 g
